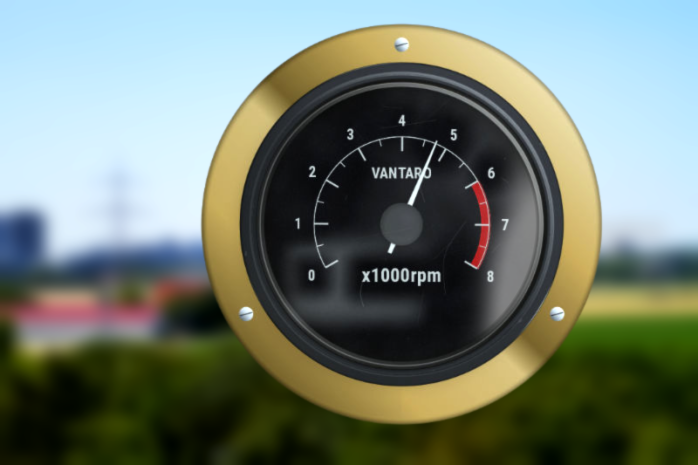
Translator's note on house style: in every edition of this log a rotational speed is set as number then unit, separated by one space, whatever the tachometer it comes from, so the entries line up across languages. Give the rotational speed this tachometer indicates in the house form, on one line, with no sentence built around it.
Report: 4750 rpm
